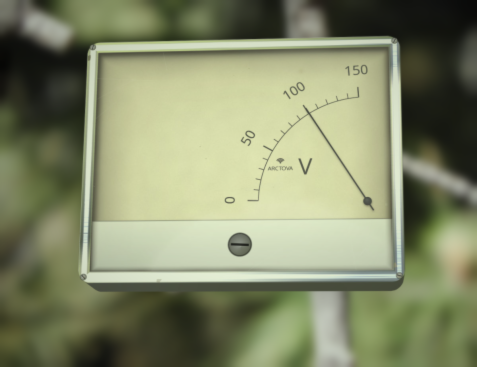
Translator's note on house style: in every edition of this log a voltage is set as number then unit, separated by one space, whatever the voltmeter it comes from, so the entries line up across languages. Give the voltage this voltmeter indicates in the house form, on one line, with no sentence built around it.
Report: 100 V
